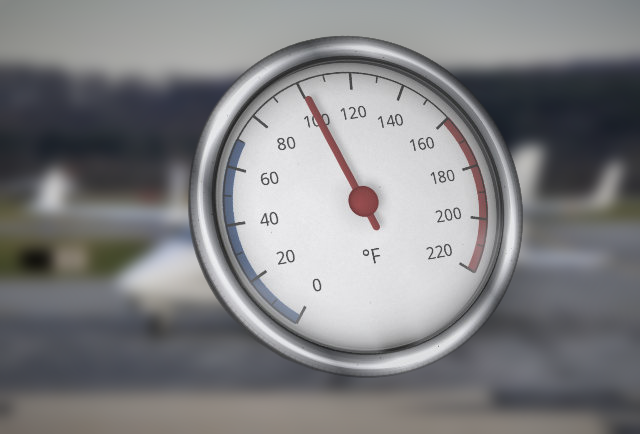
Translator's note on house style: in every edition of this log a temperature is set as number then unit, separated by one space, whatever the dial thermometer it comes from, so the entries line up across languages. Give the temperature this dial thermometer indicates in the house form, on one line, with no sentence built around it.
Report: 100 °F
